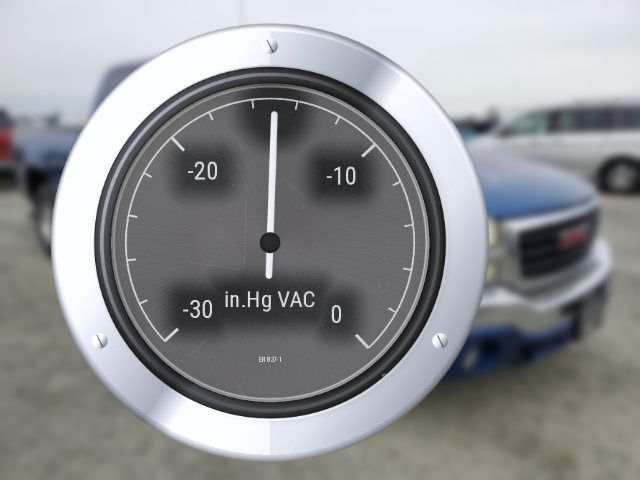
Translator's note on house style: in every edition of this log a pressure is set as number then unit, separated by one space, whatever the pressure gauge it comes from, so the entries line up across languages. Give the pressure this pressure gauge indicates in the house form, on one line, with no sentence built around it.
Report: -15 inHg
